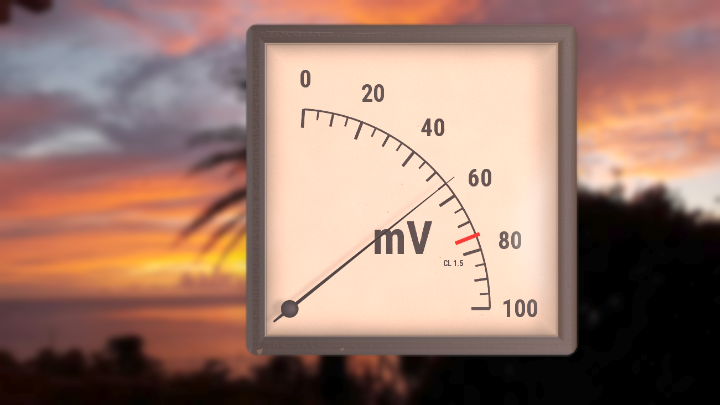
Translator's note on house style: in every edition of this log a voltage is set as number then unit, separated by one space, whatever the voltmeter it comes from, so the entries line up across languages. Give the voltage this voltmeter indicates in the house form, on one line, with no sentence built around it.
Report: 55 mV
